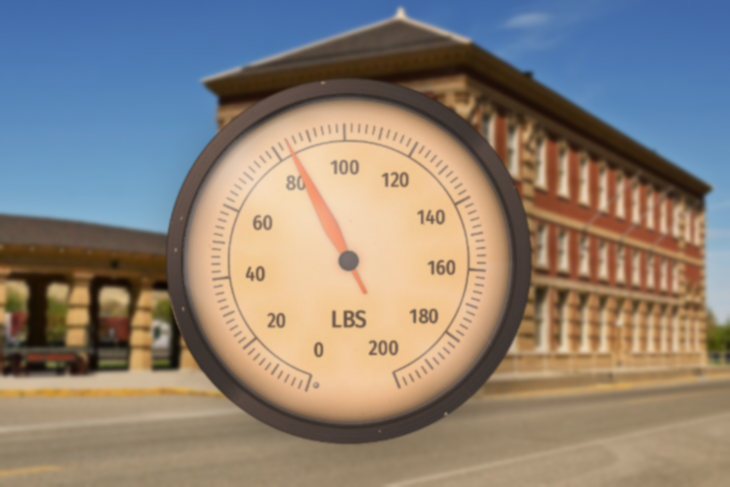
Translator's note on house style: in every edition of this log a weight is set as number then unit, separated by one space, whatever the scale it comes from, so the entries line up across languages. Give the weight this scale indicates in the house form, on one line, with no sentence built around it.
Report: 84 lb
